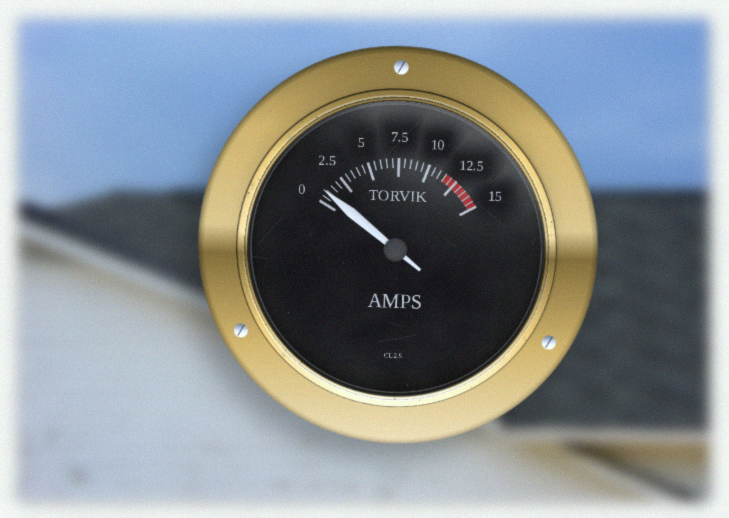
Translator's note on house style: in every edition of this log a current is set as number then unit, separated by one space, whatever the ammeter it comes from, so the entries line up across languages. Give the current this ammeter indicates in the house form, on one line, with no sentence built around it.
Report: 1 A
